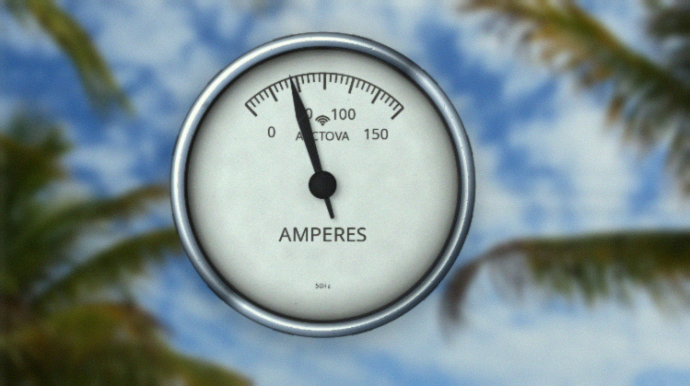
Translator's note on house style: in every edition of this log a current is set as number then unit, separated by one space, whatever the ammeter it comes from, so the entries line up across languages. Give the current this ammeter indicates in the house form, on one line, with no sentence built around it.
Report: 45 A
